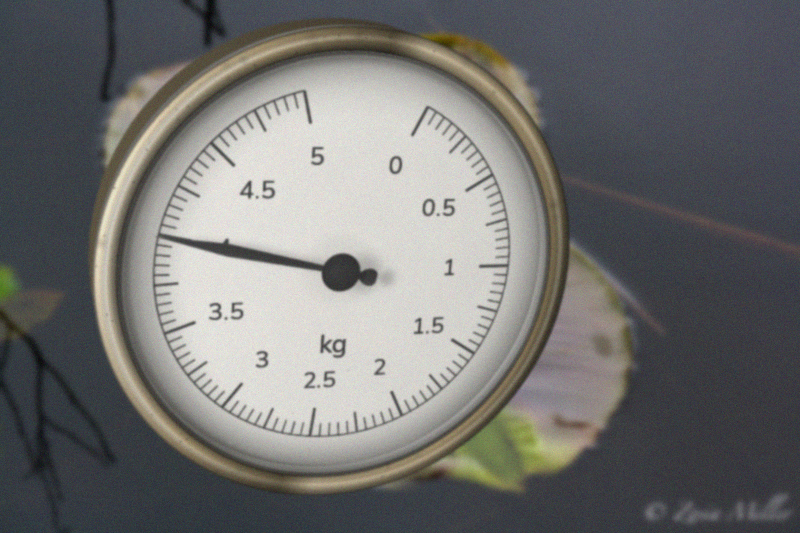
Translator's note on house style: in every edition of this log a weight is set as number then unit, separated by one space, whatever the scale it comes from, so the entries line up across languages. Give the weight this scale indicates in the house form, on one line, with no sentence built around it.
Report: 4 kg
